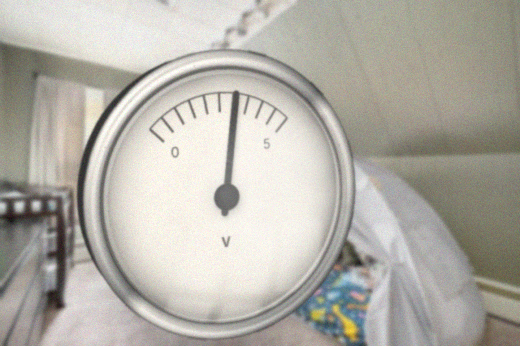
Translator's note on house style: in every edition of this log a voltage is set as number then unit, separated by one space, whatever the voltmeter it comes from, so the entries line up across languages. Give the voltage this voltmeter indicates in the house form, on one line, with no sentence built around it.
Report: 3 V
